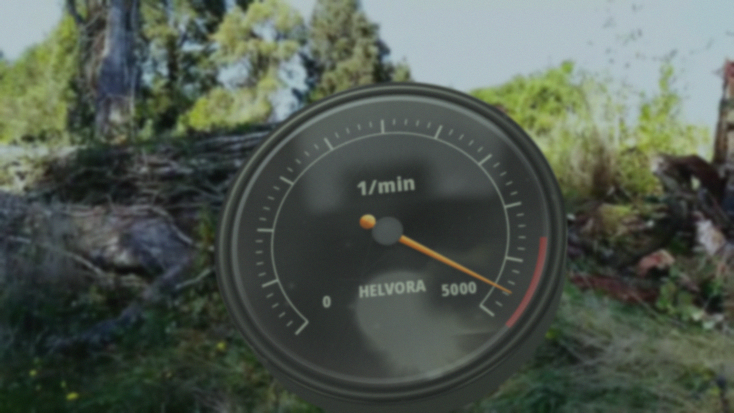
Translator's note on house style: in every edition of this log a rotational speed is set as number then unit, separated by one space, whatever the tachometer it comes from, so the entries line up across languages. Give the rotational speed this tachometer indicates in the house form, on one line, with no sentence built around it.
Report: 4800 rpm
